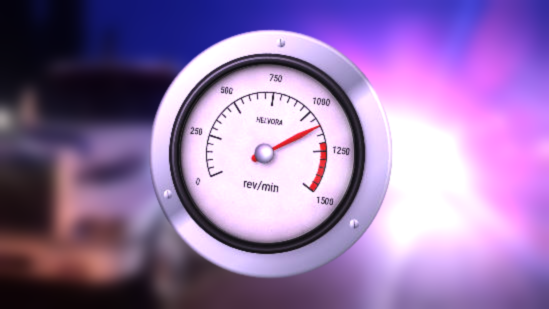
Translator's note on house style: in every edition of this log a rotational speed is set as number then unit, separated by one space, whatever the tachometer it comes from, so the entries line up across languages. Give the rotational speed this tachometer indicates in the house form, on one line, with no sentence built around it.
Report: 1100 rpm
